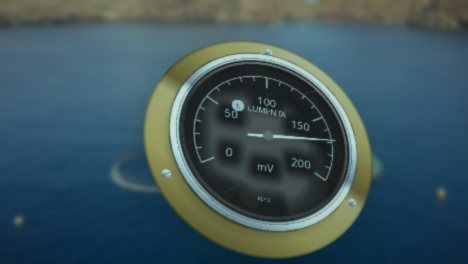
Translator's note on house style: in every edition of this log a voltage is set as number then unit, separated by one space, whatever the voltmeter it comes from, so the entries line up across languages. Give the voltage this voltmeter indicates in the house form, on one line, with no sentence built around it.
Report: 170 mV
